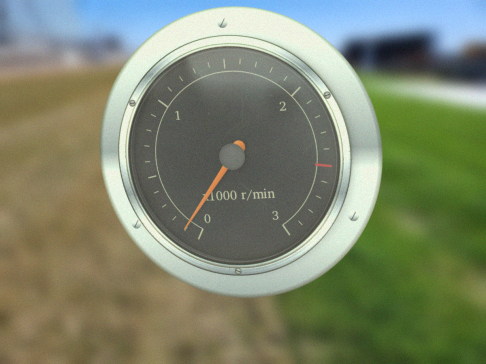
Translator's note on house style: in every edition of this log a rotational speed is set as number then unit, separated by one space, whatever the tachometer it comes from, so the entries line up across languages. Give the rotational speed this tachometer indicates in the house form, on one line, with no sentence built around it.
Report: 100 rpm
